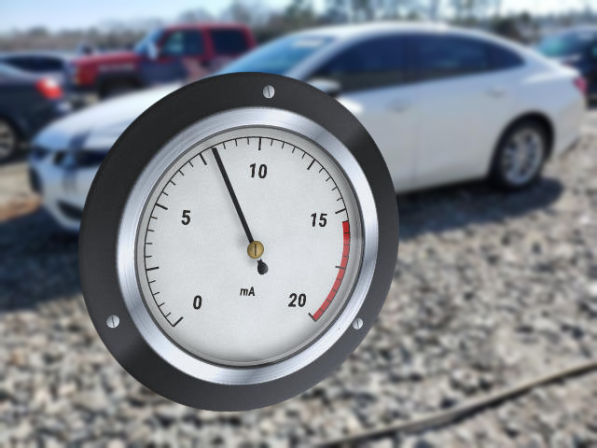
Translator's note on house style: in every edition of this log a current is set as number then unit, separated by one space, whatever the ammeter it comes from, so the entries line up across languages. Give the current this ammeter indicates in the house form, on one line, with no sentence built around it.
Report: 8 mA
